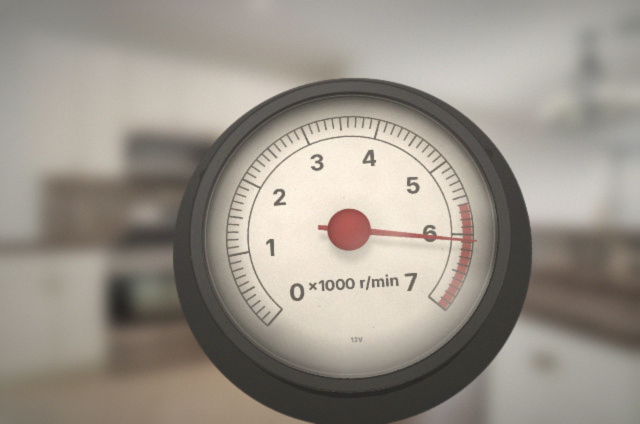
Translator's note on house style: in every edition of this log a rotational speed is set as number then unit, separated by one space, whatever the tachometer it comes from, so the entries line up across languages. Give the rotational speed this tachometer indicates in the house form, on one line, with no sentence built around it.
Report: 6100 rpm
